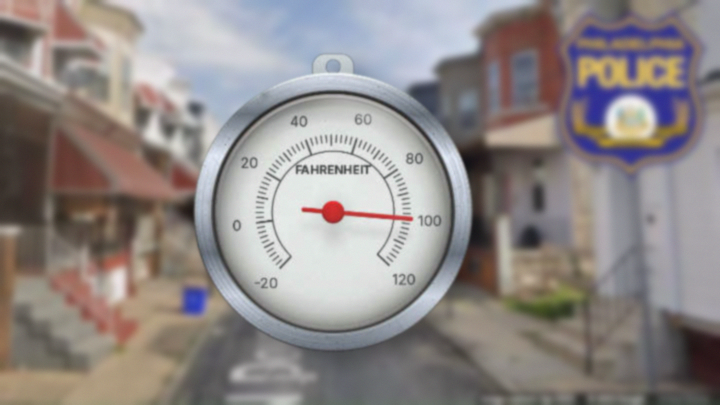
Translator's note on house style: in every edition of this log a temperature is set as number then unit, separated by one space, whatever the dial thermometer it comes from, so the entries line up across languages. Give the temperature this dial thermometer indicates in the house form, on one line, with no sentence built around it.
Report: 100 °F
